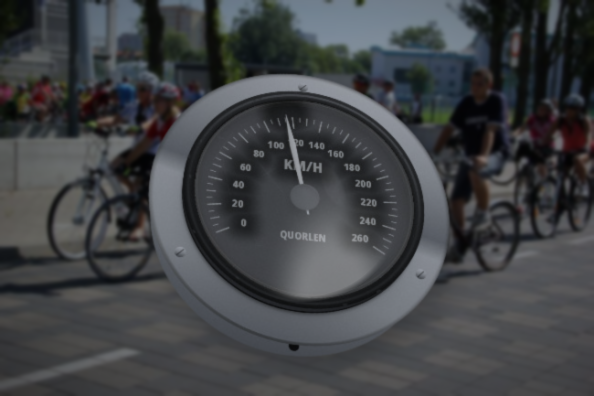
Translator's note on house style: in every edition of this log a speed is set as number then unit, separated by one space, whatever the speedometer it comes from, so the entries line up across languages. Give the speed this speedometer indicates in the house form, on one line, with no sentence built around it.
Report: 115 km/h
